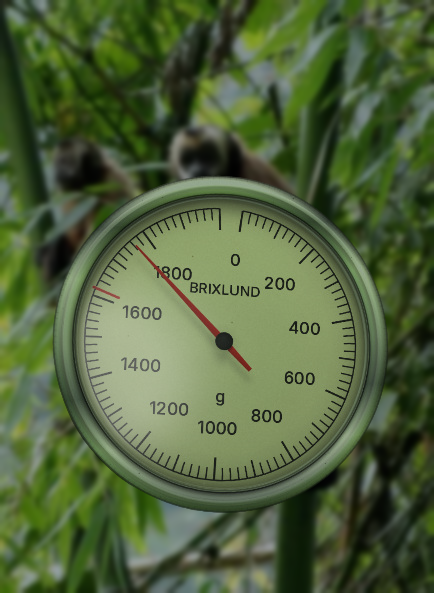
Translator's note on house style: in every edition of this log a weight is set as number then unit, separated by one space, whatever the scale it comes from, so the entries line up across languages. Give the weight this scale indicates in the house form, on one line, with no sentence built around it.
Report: 1760 g
